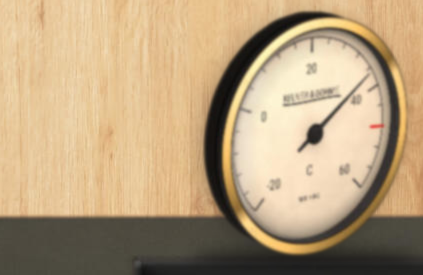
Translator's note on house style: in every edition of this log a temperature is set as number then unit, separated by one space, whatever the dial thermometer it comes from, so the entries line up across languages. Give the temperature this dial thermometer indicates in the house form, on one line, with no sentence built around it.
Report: 36 °C
